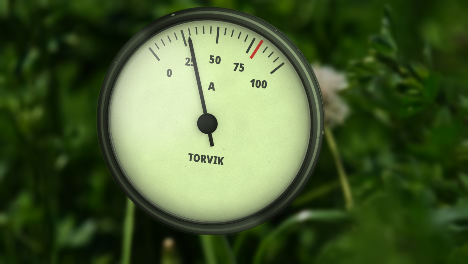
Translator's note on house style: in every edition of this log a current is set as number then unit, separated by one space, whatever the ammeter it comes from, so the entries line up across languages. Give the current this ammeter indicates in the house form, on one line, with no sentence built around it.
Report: 30 A
